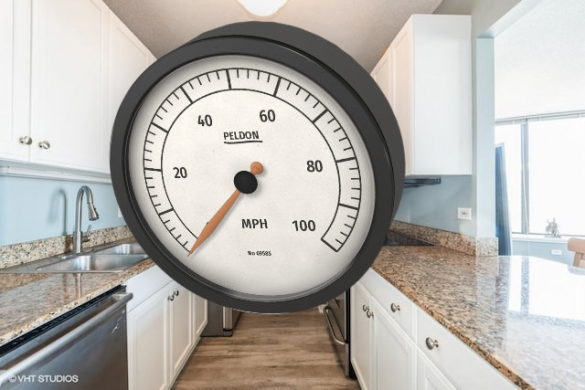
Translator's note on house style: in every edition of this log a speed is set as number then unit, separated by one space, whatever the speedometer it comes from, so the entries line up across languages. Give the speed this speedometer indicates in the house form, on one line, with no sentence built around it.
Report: 0 mph
